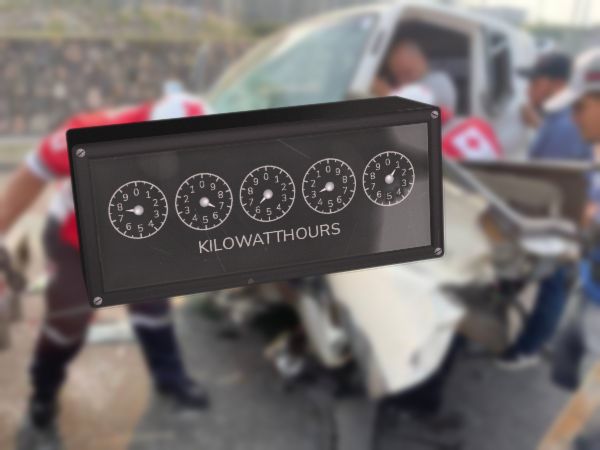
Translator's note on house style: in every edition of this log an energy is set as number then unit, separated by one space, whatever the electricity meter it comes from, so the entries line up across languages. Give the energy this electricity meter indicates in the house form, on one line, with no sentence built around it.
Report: 76631 kWh
